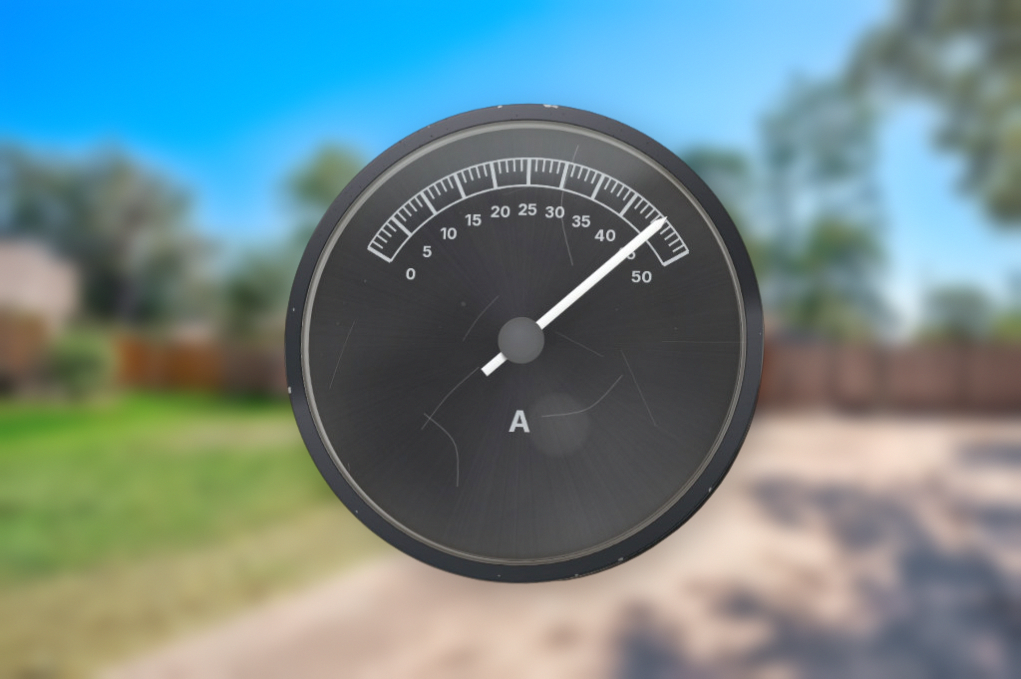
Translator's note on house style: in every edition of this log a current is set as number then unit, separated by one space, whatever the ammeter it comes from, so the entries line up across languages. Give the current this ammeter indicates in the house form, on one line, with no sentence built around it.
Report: 45 A
